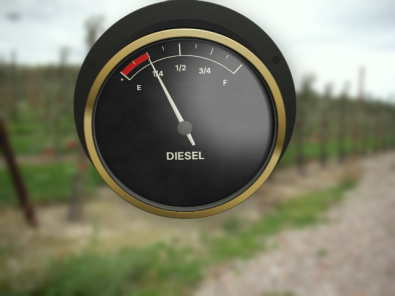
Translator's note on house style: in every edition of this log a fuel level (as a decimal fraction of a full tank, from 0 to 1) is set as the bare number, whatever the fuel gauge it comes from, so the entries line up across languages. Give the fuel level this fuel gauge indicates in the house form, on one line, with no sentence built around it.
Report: 0.25
